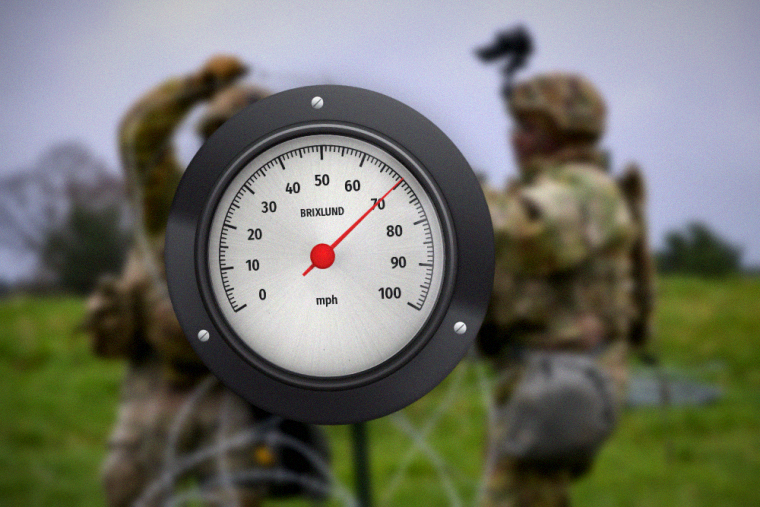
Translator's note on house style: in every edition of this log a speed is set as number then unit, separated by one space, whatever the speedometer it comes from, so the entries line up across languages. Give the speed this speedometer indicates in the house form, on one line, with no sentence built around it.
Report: 70 mph
